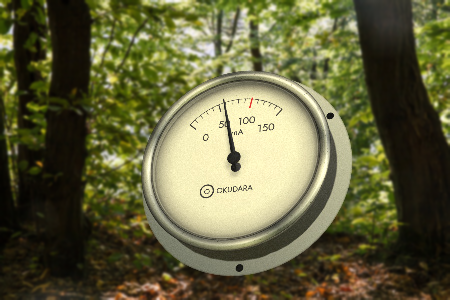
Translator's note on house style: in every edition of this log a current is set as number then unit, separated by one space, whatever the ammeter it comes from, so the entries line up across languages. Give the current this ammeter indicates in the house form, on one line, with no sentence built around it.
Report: 60 mA
